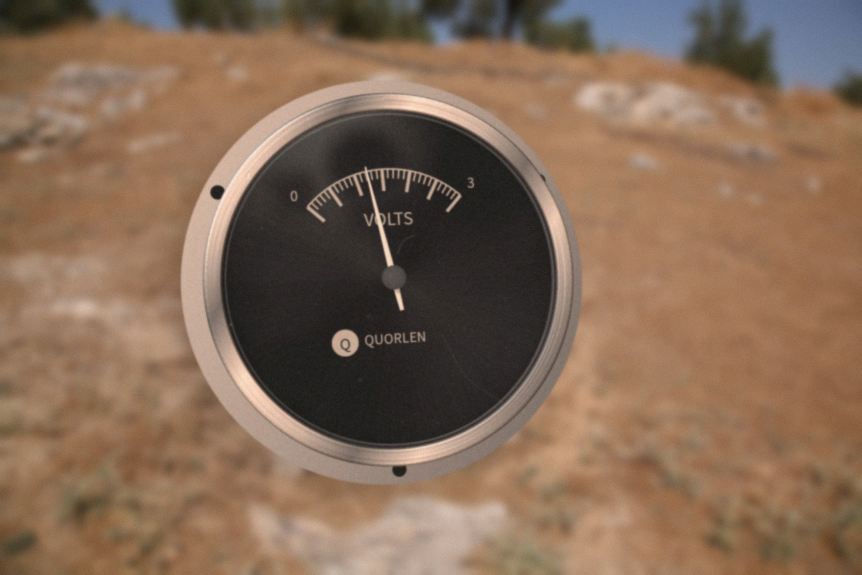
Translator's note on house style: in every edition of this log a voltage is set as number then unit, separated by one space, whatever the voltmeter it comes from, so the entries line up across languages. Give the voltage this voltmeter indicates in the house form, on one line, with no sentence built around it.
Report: 1.2 V
